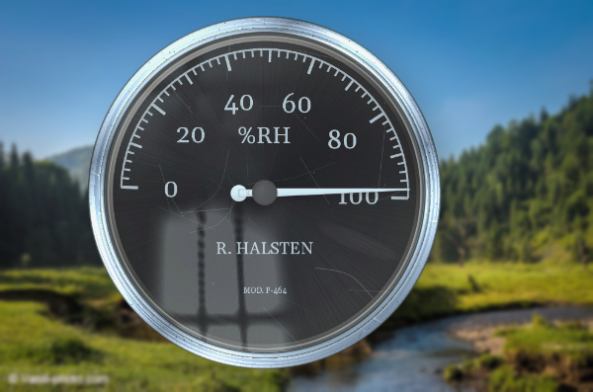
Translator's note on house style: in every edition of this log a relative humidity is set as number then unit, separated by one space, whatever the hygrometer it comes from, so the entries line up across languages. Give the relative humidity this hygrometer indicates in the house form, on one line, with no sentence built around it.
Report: 98 %
